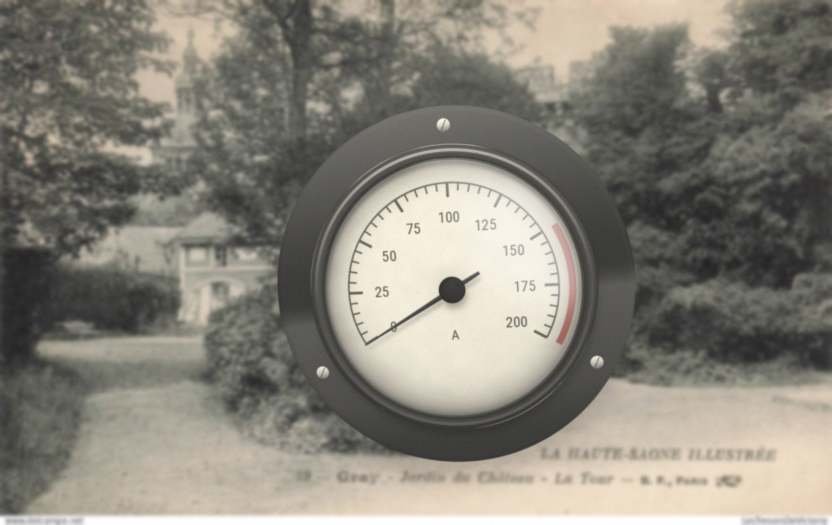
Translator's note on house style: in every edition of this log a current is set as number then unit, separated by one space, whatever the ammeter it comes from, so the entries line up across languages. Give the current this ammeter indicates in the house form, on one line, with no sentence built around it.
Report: 0 A
